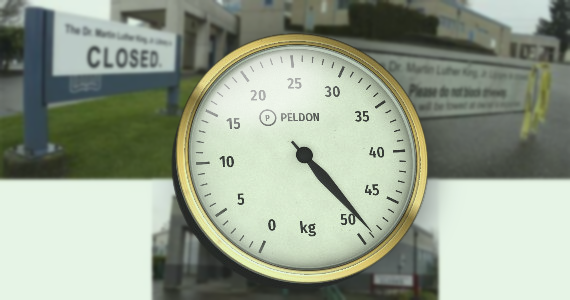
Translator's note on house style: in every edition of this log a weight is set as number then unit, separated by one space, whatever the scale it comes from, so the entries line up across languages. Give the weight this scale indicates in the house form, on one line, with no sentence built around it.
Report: 49 kg
